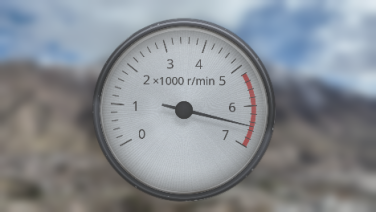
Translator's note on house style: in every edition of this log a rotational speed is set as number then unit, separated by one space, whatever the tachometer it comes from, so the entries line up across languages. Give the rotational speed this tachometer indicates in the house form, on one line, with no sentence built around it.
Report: 6500 rpm
